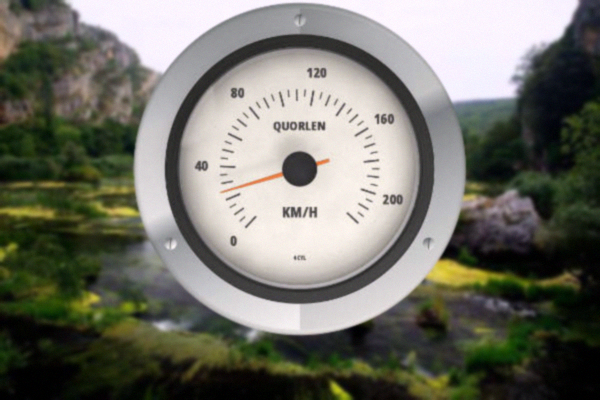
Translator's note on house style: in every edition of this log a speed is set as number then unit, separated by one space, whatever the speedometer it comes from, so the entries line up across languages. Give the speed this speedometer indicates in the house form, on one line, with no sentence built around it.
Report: 25 km/h
